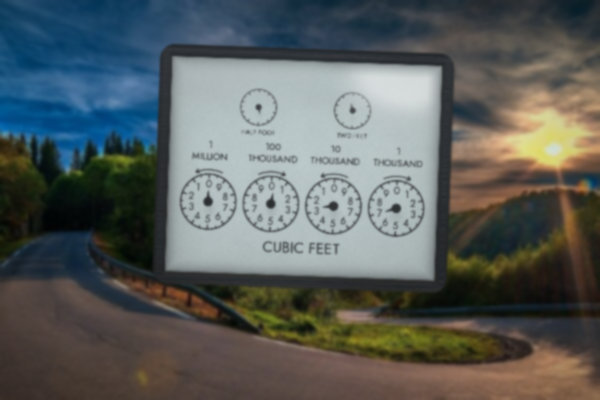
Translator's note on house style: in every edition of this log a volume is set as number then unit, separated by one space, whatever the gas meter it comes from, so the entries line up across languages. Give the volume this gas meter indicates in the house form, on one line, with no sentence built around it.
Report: 2700 ft³
